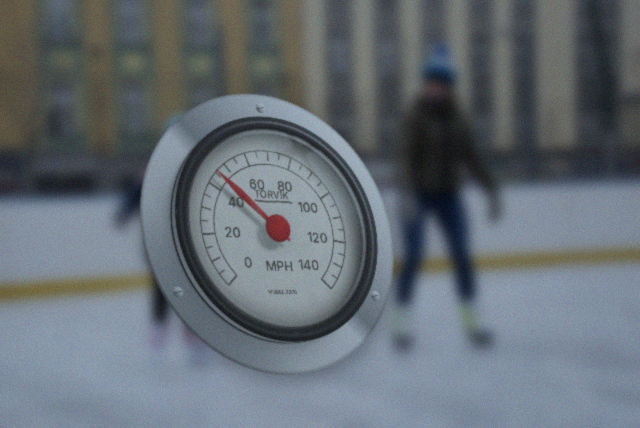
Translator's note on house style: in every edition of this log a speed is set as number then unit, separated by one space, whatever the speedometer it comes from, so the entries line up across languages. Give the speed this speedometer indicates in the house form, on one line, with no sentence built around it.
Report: 45 mph
